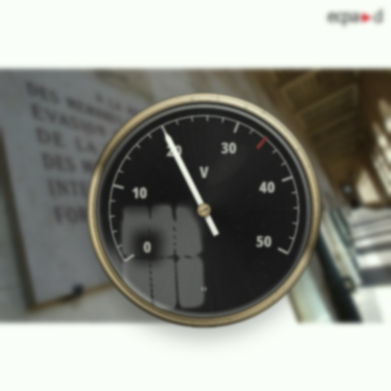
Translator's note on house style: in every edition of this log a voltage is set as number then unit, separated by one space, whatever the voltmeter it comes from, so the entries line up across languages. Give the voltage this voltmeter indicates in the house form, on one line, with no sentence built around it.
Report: 20 V
